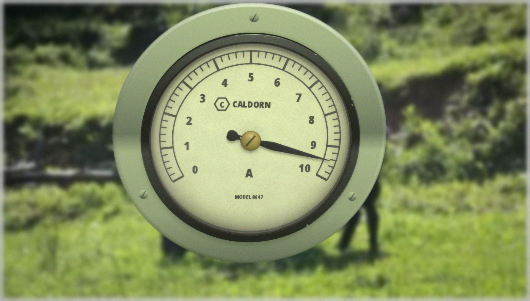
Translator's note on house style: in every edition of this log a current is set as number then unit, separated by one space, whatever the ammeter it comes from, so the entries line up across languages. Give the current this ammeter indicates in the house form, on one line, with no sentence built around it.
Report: 9.4 A
